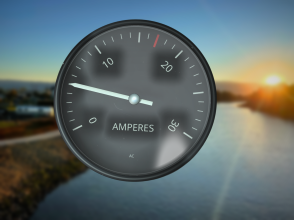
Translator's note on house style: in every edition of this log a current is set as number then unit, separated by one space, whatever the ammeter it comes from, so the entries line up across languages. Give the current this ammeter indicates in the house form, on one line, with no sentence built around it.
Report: 5 A
